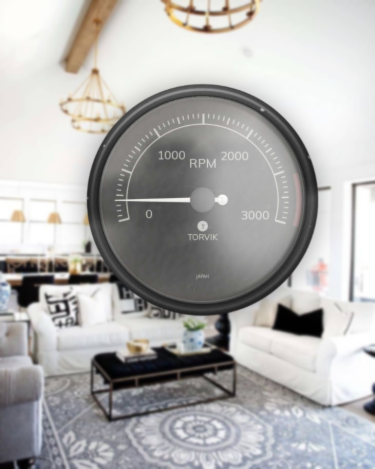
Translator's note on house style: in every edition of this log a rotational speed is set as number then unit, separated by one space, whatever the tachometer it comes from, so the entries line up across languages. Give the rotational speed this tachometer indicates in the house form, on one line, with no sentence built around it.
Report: 200 rpm
